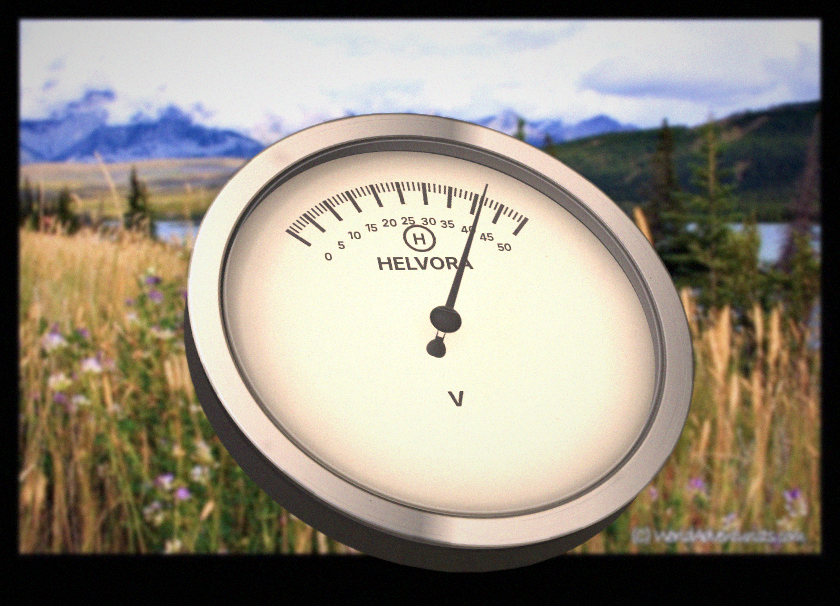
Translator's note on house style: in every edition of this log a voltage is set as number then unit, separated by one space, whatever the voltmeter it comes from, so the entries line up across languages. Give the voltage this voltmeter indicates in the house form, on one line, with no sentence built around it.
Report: 41 V
